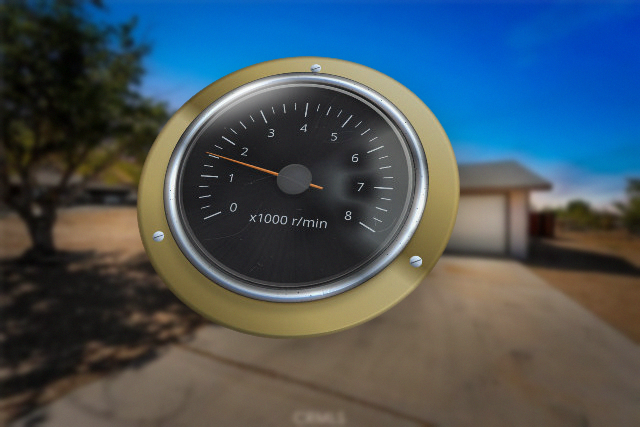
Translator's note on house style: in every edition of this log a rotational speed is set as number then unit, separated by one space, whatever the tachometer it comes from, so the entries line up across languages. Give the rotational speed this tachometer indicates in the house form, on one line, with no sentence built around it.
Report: 1500 rpm
